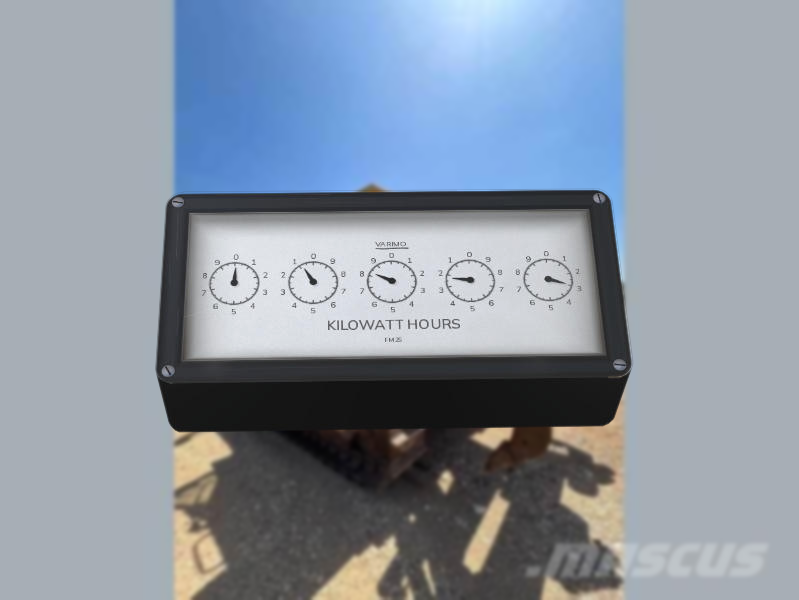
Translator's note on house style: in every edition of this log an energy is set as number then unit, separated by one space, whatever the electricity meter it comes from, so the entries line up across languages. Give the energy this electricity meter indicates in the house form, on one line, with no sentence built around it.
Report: 823 kWh
